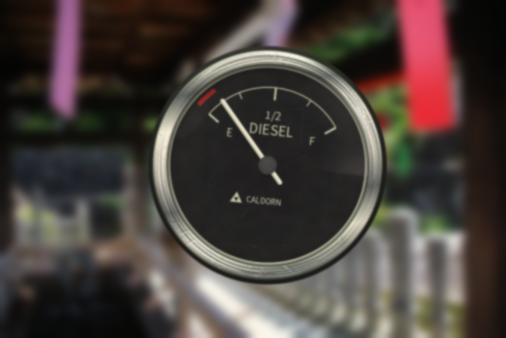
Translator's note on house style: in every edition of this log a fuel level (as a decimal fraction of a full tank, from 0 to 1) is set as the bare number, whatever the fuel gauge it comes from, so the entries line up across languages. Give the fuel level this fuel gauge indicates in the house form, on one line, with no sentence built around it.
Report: 0.125
